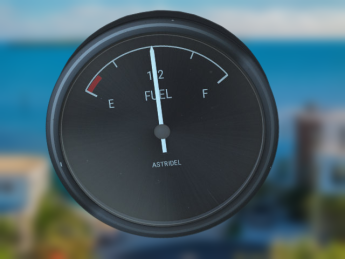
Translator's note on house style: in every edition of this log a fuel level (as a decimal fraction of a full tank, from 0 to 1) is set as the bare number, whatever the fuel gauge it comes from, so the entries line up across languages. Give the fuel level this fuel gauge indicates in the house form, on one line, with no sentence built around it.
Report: 0.5
